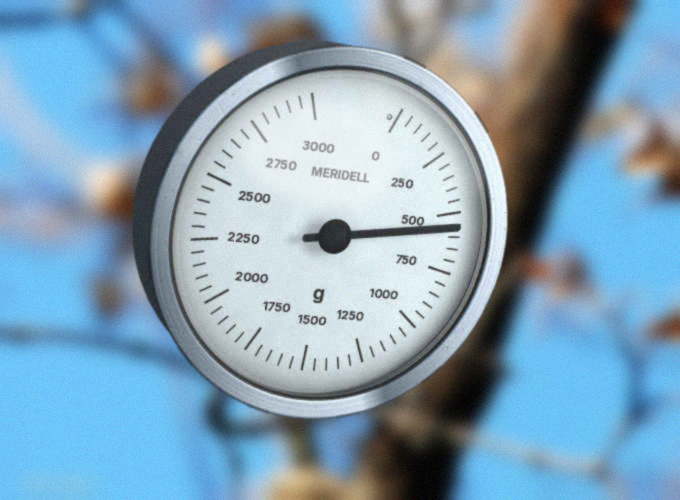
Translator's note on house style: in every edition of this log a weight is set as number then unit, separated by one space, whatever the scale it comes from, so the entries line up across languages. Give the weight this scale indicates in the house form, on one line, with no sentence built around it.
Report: 550 g
